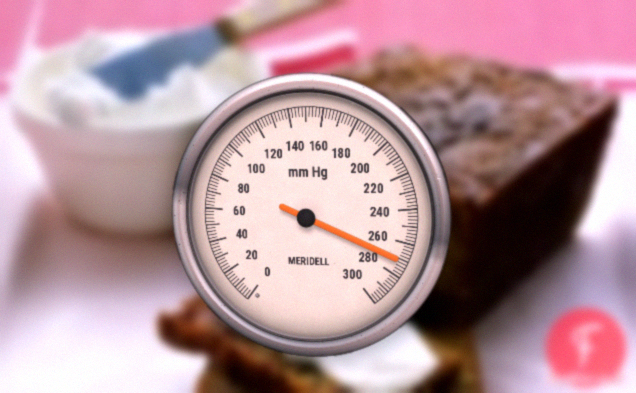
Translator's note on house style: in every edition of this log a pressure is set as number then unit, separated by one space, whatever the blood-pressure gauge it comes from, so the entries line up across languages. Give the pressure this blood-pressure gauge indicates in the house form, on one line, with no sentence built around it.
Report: 270 mmHg
